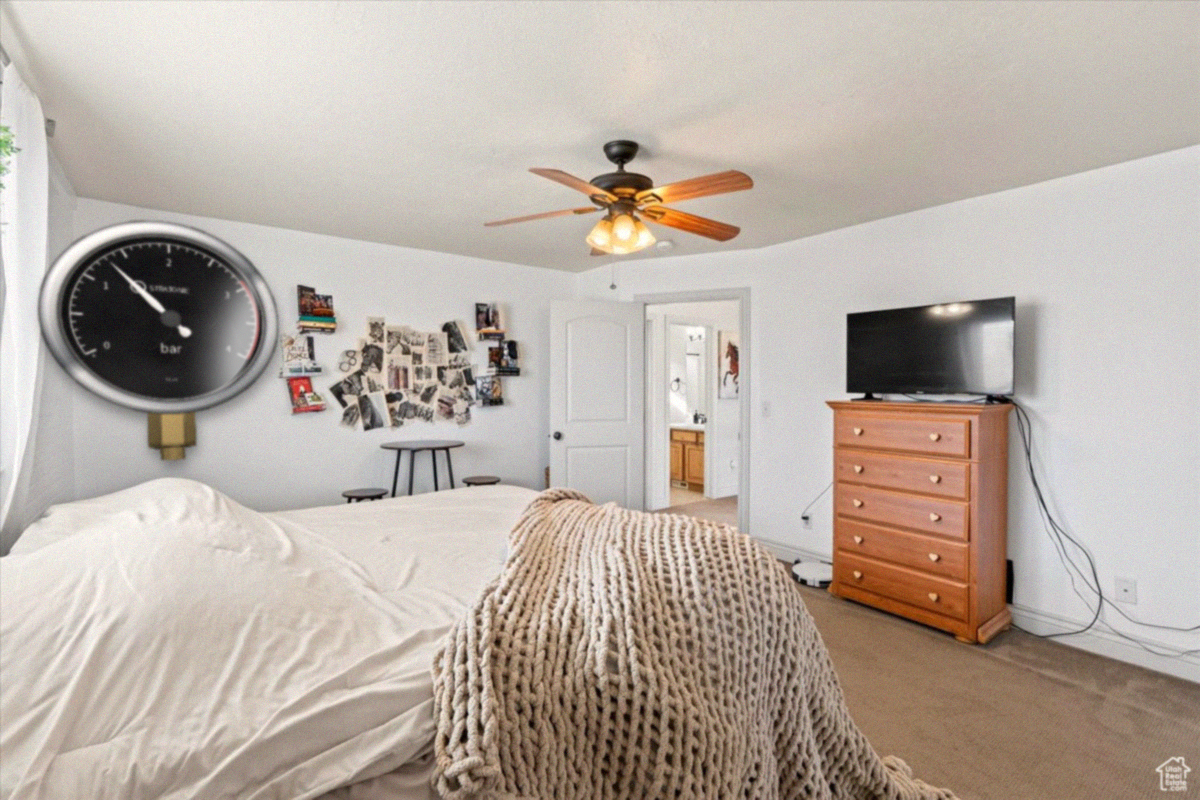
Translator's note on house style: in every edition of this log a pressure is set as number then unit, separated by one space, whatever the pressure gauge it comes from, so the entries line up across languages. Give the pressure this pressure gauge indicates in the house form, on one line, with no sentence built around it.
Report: 1.3 bar
